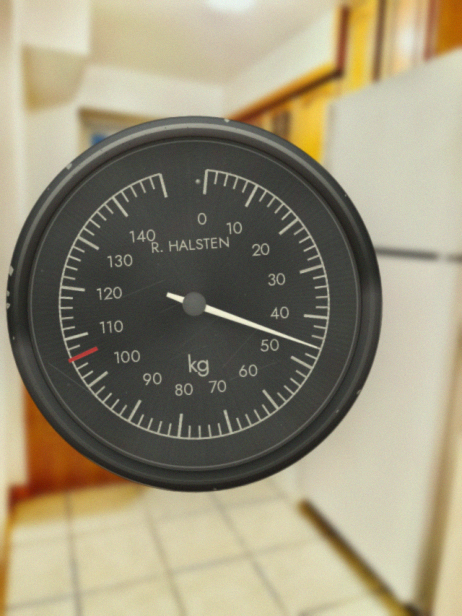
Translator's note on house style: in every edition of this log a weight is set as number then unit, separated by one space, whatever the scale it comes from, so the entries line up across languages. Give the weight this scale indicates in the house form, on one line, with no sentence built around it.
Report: 46 kg
